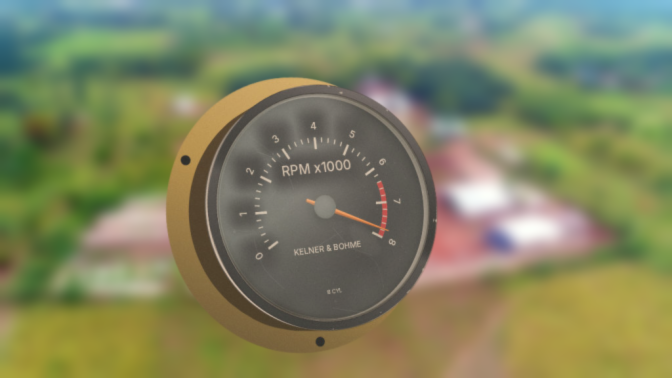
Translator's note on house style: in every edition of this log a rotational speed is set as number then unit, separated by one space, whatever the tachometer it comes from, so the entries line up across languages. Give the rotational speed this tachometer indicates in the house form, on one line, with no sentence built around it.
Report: 7800 rpm
